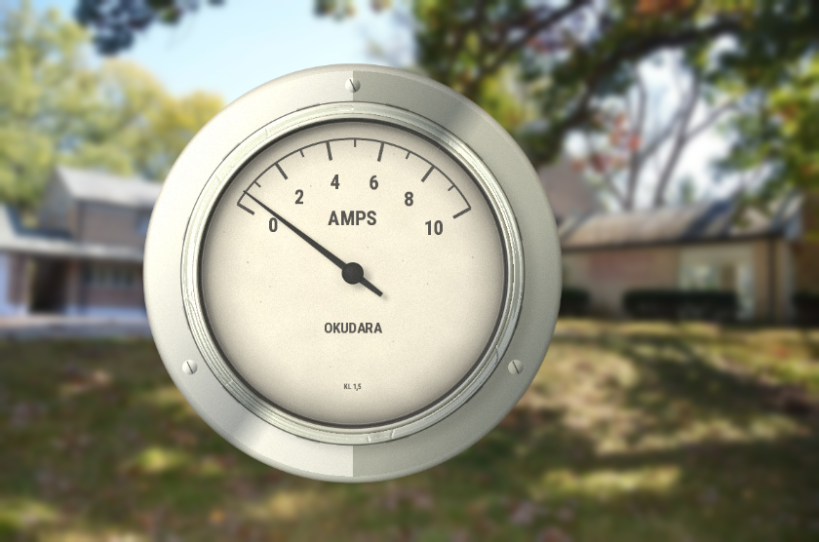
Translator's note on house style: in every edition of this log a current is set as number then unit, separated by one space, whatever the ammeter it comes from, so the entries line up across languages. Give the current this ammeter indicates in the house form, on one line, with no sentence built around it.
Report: 0.5 A
